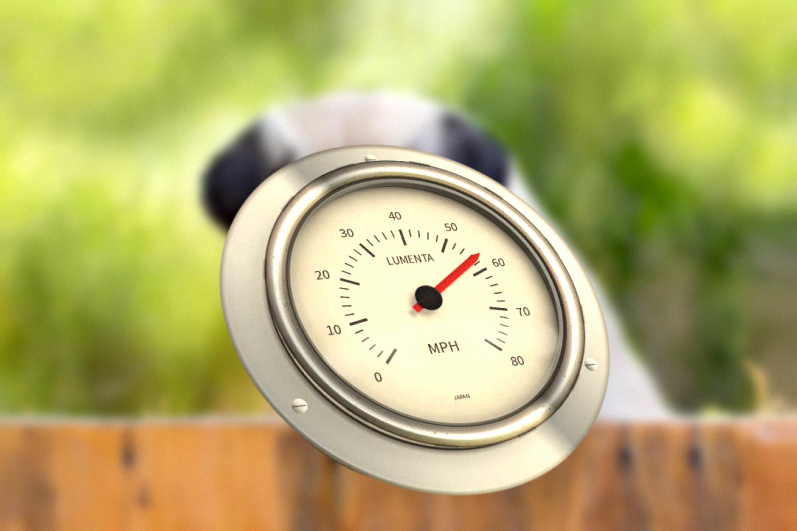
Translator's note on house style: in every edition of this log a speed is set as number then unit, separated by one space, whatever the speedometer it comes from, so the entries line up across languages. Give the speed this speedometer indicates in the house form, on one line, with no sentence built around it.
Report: 57 mph
